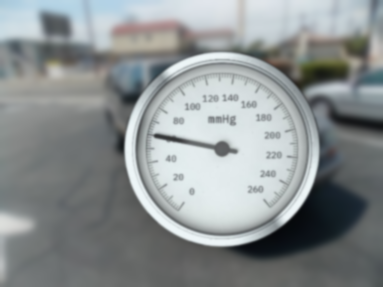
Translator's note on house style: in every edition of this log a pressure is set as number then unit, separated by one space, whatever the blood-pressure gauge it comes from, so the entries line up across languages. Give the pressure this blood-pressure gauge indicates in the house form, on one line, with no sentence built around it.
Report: 60 mmHg
